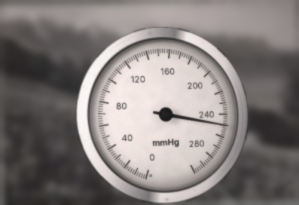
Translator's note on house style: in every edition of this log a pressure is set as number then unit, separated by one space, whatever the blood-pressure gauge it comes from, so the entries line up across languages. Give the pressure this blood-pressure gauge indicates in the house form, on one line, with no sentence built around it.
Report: 250 mmHg
